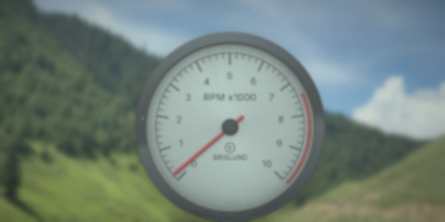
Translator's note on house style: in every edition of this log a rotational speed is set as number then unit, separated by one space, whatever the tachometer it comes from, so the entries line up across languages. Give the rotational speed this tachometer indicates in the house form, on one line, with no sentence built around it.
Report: 200 rpm
